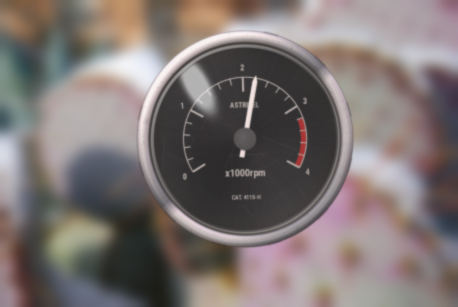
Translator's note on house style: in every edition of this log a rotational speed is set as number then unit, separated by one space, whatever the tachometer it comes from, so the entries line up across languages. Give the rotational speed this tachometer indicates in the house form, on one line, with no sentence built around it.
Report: 2200 rpm
